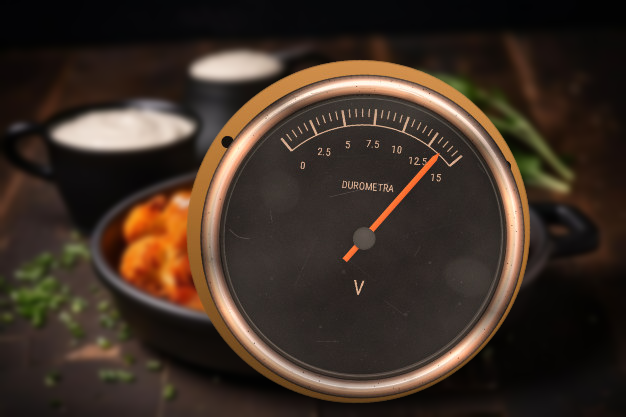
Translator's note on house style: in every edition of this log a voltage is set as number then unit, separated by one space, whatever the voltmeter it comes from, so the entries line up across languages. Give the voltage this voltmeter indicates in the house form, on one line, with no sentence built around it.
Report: 13.5 V
